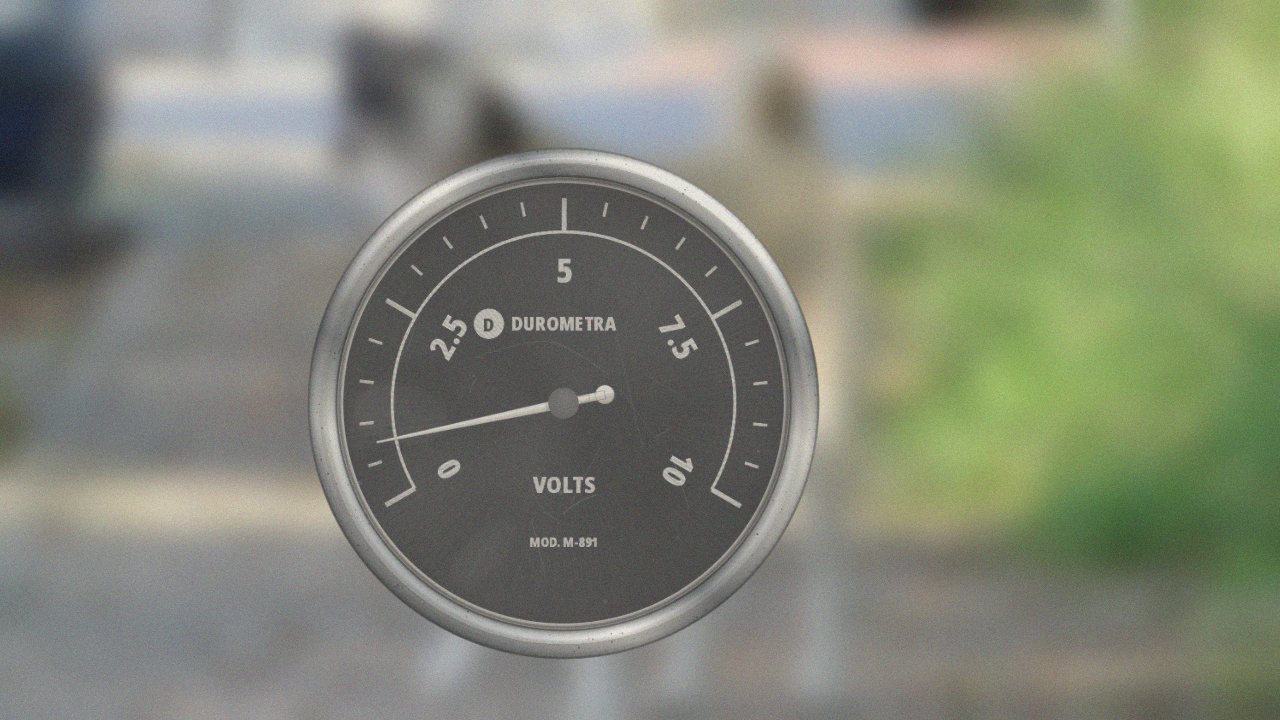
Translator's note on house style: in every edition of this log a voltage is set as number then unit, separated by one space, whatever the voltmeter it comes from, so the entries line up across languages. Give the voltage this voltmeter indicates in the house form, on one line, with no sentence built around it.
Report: 0.75 V
